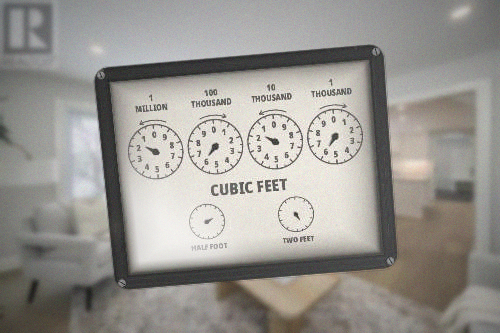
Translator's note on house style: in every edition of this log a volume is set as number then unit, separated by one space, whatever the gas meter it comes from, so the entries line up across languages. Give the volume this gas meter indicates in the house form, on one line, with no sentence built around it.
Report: 161600 ft³
